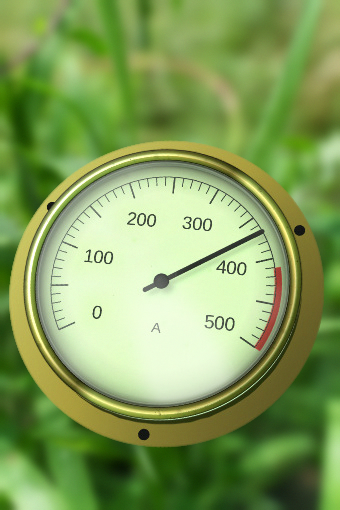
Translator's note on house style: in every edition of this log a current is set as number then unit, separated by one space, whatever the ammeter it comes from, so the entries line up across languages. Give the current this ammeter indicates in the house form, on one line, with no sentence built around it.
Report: 370 A
